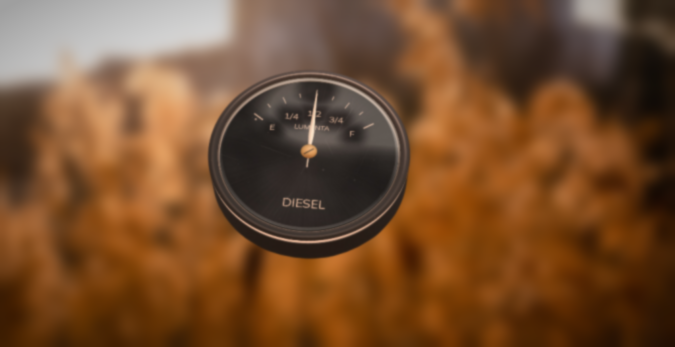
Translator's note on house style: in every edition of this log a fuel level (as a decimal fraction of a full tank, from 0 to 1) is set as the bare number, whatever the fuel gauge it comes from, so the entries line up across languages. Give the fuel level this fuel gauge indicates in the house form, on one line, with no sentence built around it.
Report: 0.5
